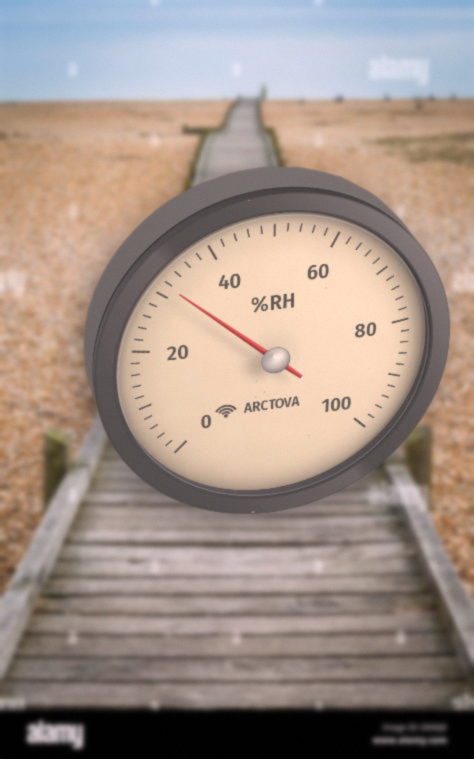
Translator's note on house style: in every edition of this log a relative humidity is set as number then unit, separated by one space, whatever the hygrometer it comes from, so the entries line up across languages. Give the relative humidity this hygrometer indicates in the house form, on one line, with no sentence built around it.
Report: 32 %
